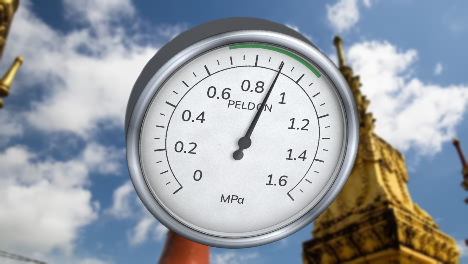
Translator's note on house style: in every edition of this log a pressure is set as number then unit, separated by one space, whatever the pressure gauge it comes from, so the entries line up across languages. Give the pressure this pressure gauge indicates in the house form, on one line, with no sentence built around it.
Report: 0.9 MPa
